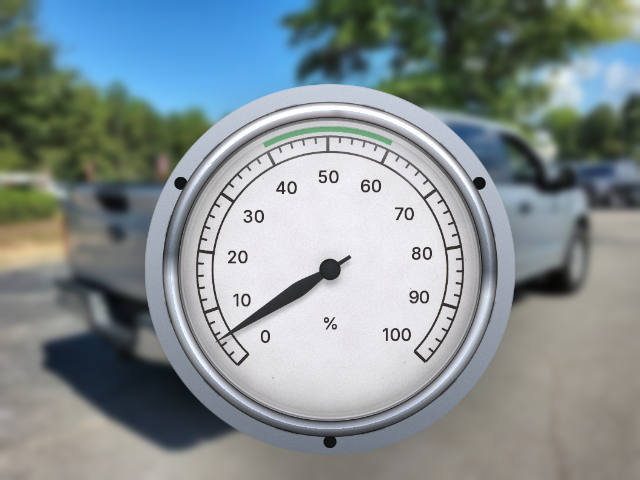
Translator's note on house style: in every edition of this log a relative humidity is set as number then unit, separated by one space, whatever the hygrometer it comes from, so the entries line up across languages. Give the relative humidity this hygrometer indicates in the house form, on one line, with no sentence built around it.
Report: 5 %
